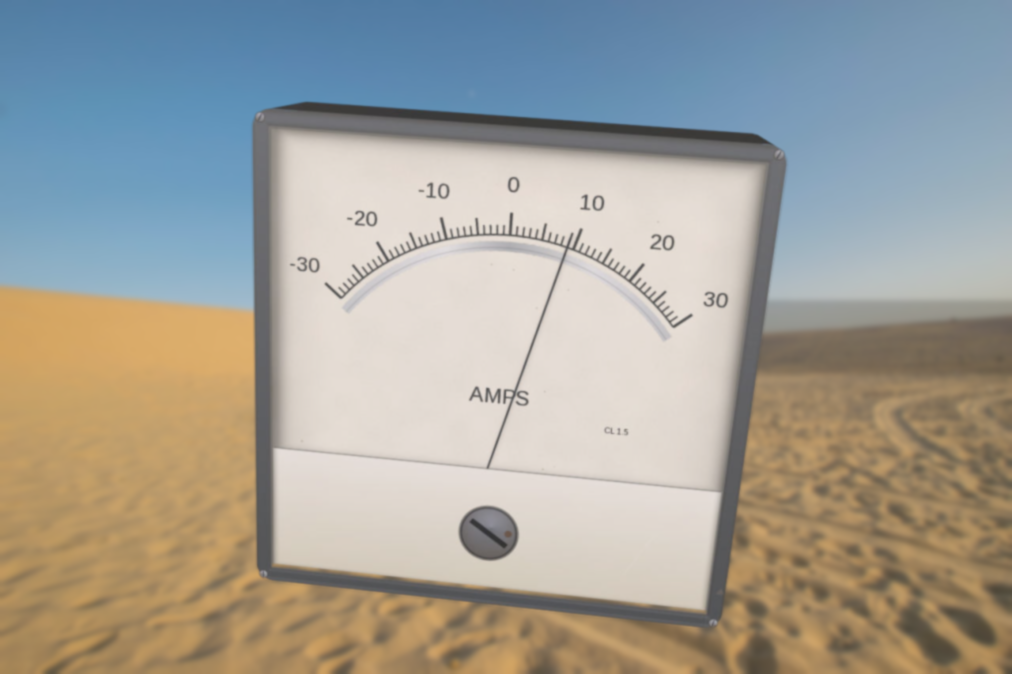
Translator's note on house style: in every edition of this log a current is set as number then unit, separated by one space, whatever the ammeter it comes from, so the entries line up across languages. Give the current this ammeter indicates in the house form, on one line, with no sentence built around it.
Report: 9 A
